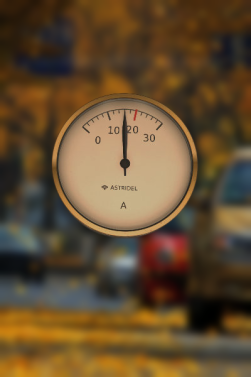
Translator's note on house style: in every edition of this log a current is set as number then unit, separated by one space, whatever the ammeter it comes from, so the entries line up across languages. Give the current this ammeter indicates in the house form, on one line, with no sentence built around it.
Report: 16 A
